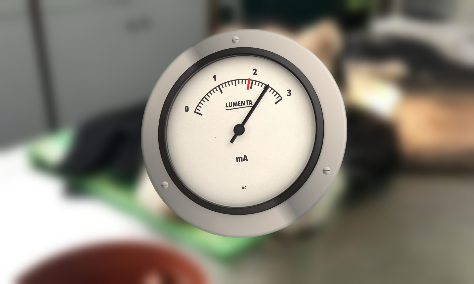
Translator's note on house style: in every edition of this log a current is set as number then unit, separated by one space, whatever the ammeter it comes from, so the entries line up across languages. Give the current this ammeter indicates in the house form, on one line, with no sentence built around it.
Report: 2.5 mA
